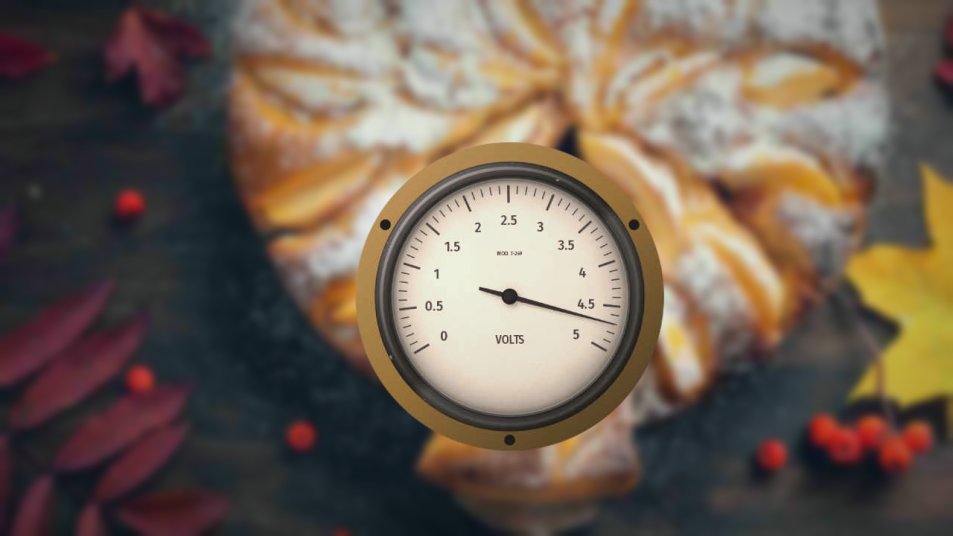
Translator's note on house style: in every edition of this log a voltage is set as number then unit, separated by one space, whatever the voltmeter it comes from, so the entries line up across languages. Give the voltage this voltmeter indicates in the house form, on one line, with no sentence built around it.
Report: 4.7 V
